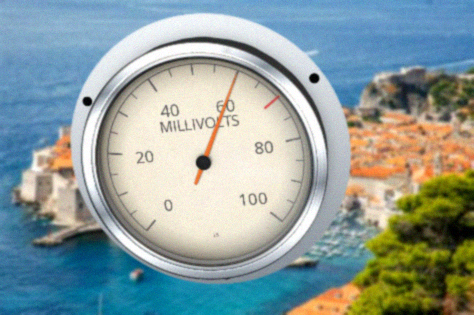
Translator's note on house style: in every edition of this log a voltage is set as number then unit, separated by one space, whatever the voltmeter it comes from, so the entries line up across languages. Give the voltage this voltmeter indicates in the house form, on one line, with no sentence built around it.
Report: 60 mV
